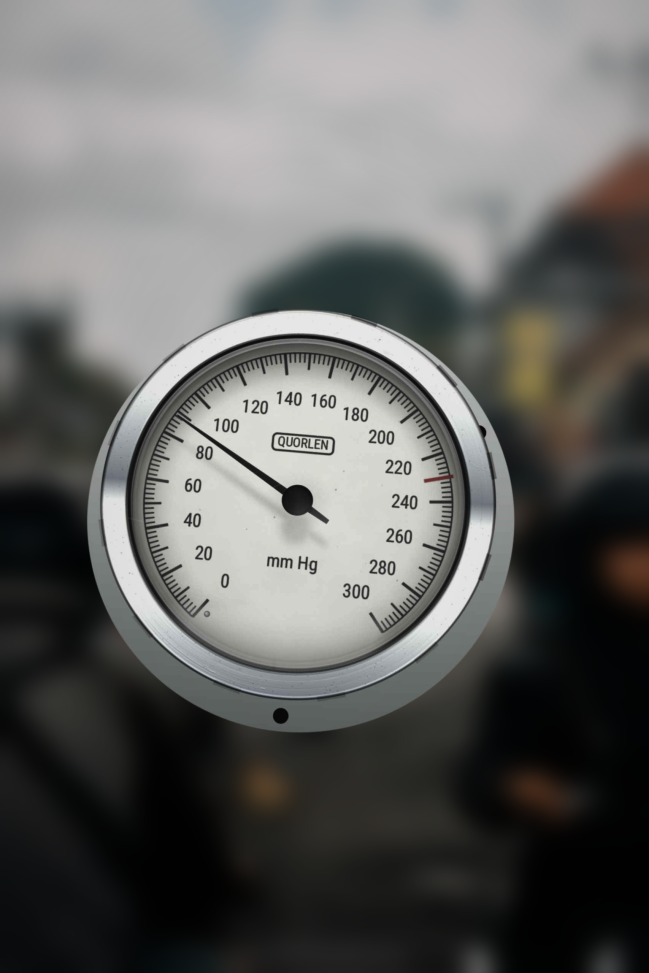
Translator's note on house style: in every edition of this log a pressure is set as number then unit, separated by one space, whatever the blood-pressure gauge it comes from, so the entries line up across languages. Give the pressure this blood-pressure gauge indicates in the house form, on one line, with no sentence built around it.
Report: 88 mmHg
